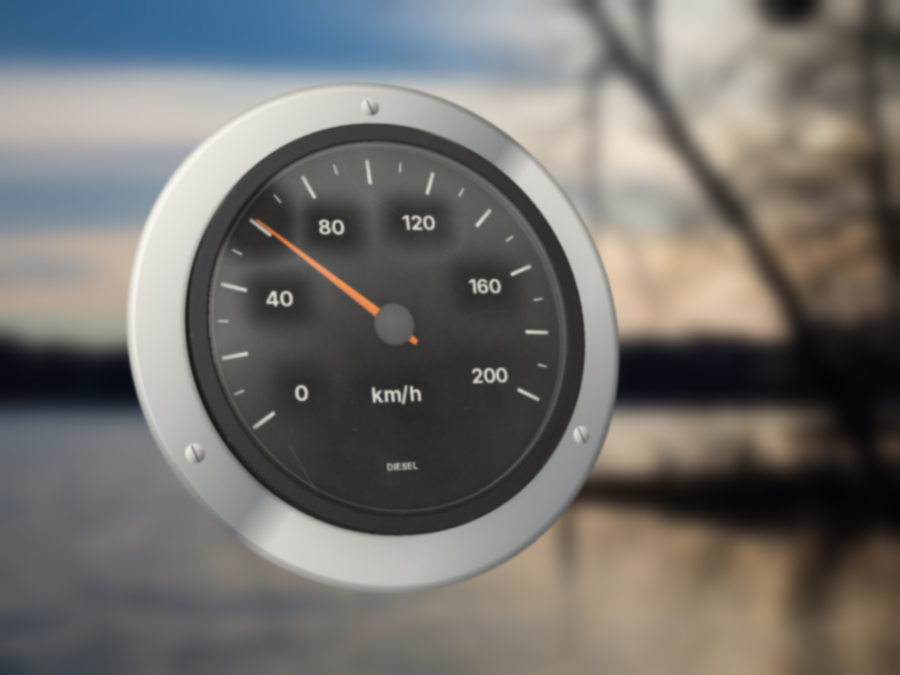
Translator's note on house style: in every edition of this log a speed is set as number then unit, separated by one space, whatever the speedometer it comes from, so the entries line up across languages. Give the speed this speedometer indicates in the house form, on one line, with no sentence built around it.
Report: 60 km/h
